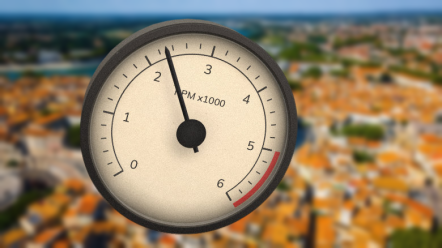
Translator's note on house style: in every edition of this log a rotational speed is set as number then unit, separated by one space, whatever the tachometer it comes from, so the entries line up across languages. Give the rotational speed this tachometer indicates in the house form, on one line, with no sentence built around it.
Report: 2300 rpm
